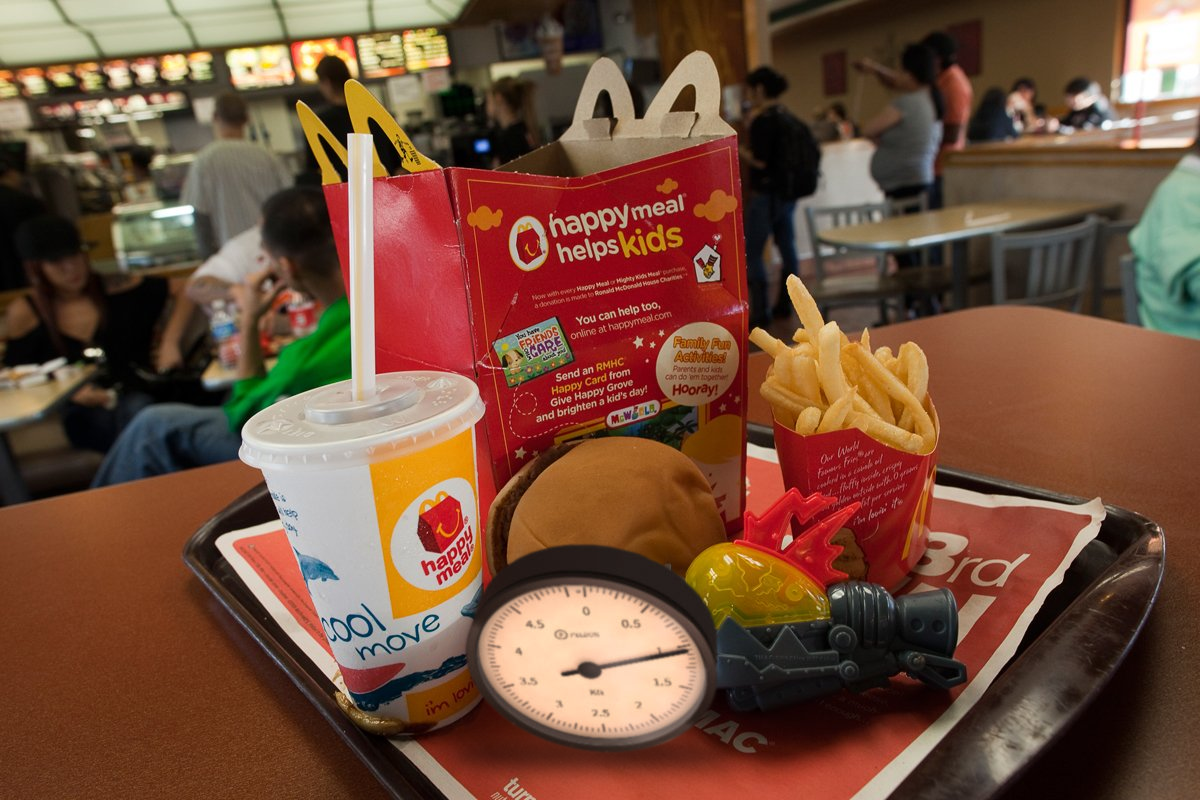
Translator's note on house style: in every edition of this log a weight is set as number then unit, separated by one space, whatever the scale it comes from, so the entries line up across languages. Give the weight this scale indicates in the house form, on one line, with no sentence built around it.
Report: 1 kg
